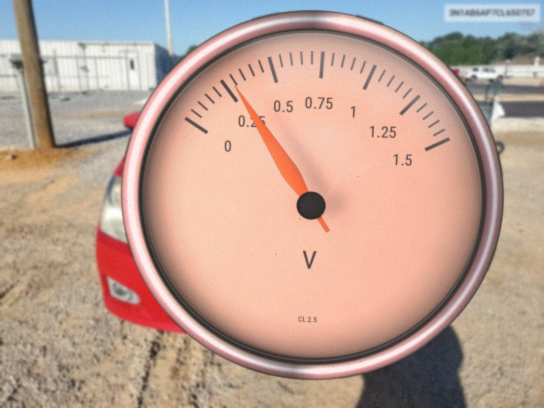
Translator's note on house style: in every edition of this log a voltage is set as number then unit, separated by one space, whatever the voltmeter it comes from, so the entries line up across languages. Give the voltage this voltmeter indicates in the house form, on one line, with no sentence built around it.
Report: 0.3 V
